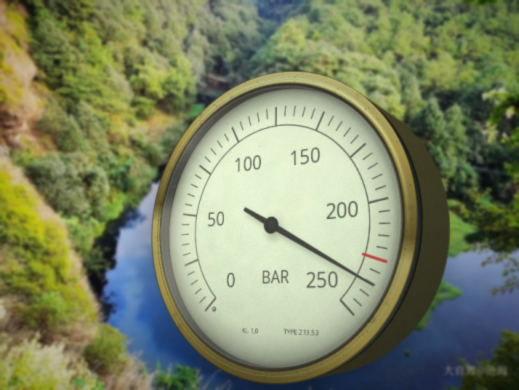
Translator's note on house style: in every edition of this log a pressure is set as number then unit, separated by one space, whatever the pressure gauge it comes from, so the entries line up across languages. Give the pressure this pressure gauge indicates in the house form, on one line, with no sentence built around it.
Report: 235 bar
